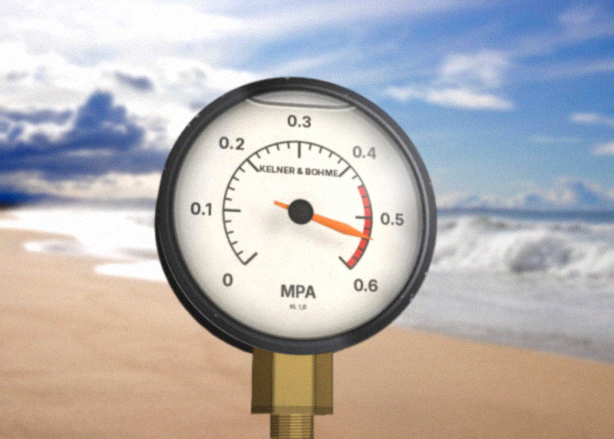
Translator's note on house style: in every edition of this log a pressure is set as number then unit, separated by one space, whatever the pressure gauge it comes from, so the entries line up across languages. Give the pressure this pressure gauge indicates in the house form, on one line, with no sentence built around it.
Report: 0.54 MPa
